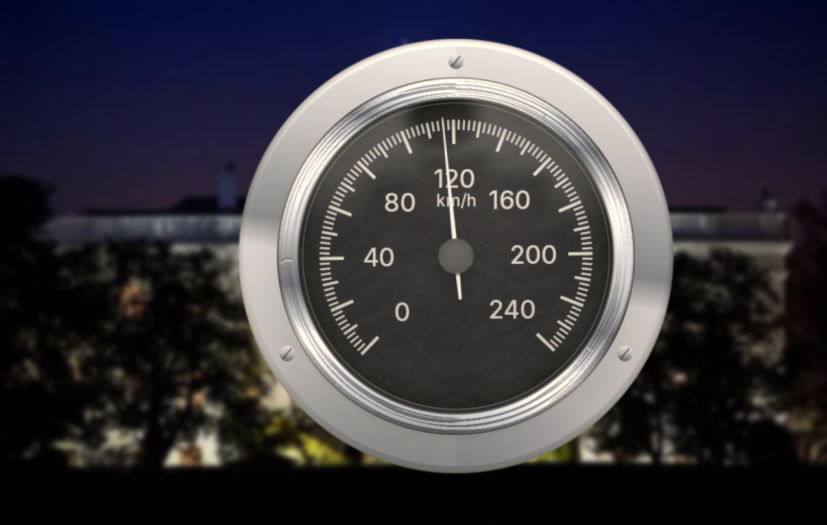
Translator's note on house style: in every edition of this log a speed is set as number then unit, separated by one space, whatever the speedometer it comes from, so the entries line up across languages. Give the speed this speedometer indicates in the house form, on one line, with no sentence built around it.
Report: 116 km/h
